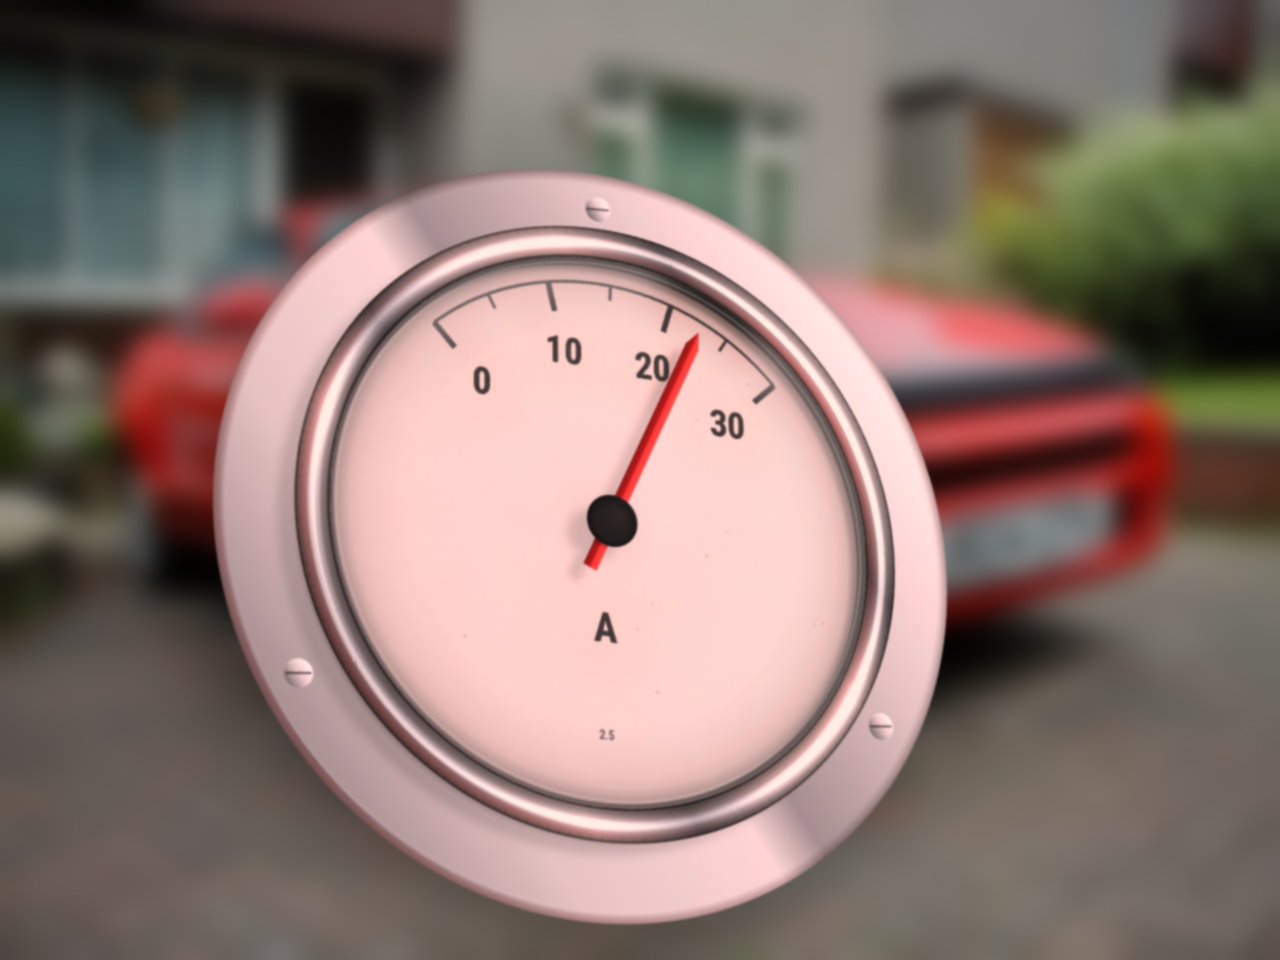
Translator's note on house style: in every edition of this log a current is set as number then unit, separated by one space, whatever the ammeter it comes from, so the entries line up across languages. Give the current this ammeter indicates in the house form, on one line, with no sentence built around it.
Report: 22.5 A
